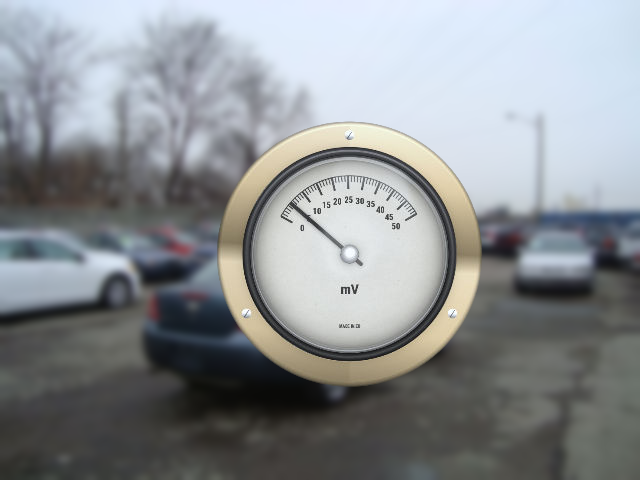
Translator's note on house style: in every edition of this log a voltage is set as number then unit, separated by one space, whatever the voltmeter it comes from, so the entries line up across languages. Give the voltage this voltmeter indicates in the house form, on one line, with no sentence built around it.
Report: 5 mV
